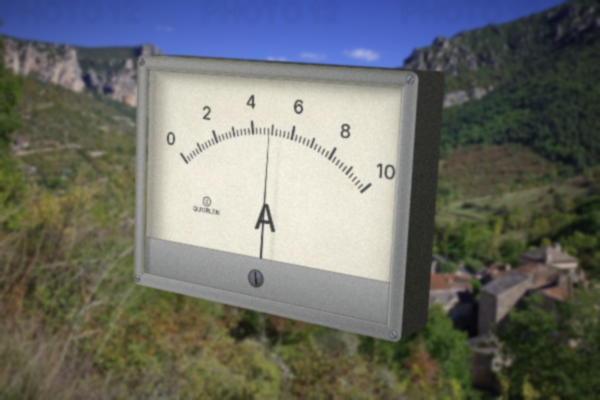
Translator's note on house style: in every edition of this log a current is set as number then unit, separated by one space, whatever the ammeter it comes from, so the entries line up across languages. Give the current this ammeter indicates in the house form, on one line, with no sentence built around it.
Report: 5 A
